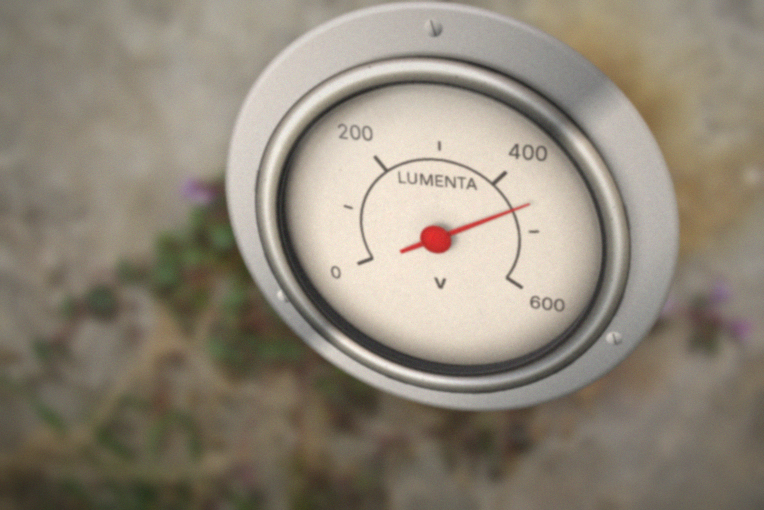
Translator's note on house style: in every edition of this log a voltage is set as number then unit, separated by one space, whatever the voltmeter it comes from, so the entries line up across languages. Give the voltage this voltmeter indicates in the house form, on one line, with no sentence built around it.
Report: 450 V
